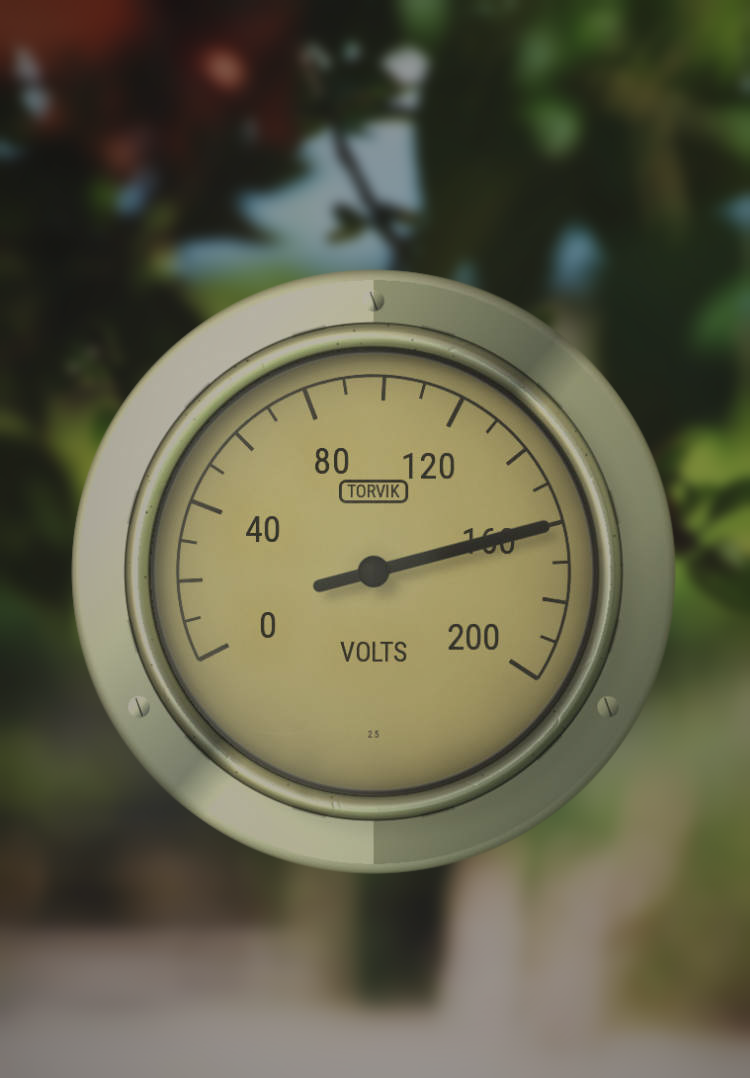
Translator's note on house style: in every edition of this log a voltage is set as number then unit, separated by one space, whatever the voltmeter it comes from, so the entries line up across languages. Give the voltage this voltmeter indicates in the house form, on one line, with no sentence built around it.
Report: 160 V
